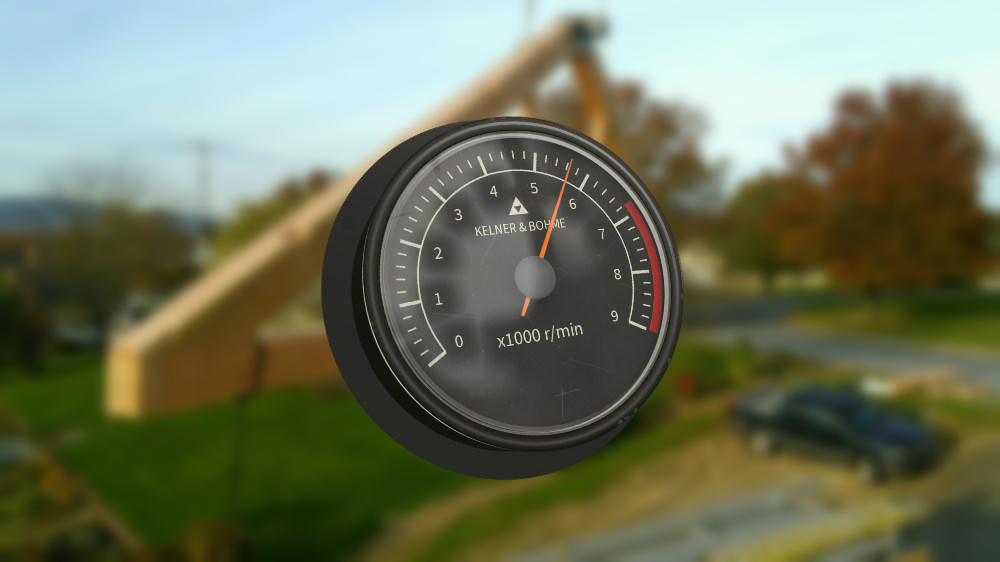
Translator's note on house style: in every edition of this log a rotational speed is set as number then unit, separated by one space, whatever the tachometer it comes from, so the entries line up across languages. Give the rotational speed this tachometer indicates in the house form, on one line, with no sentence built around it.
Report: 5600 rpm
